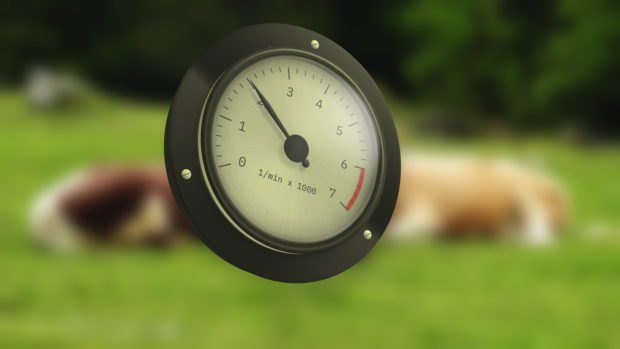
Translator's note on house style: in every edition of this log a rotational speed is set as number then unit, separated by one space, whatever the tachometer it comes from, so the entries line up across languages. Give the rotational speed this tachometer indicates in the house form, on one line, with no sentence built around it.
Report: 2000 rpm
